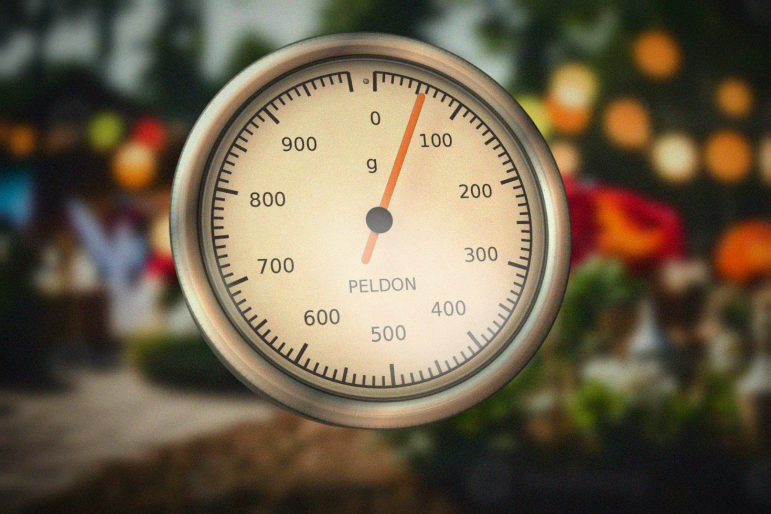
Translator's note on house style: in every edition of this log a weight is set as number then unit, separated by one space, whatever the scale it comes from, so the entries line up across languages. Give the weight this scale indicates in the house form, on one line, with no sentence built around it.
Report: 55 g
